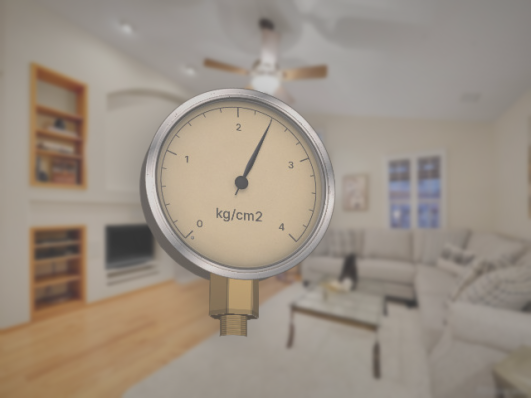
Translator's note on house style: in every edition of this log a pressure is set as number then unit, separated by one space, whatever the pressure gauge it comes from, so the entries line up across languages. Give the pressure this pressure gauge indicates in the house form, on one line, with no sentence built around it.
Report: 2.4 kg/cm²
